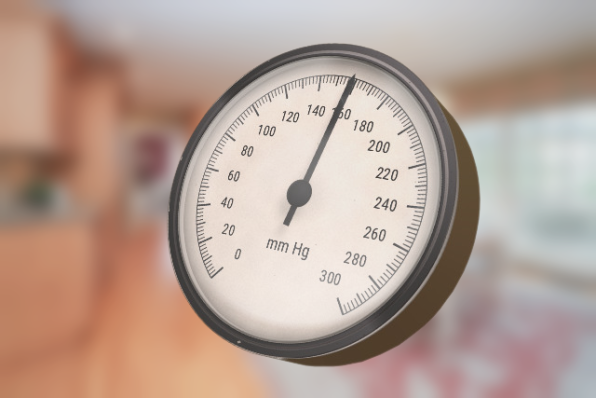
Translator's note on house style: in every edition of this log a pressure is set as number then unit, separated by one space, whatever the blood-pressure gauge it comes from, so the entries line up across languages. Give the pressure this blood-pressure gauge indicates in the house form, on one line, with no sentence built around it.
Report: 160 mmHg
